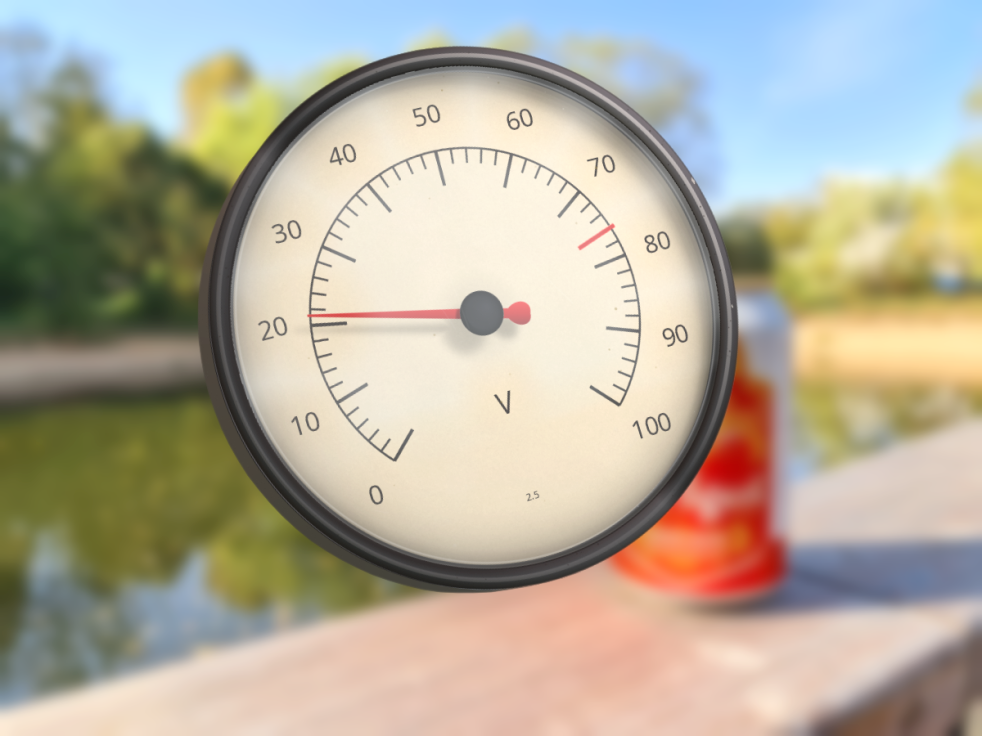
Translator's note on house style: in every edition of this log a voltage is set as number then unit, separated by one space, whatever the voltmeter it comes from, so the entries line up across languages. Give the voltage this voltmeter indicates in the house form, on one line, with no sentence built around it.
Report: 21 V
